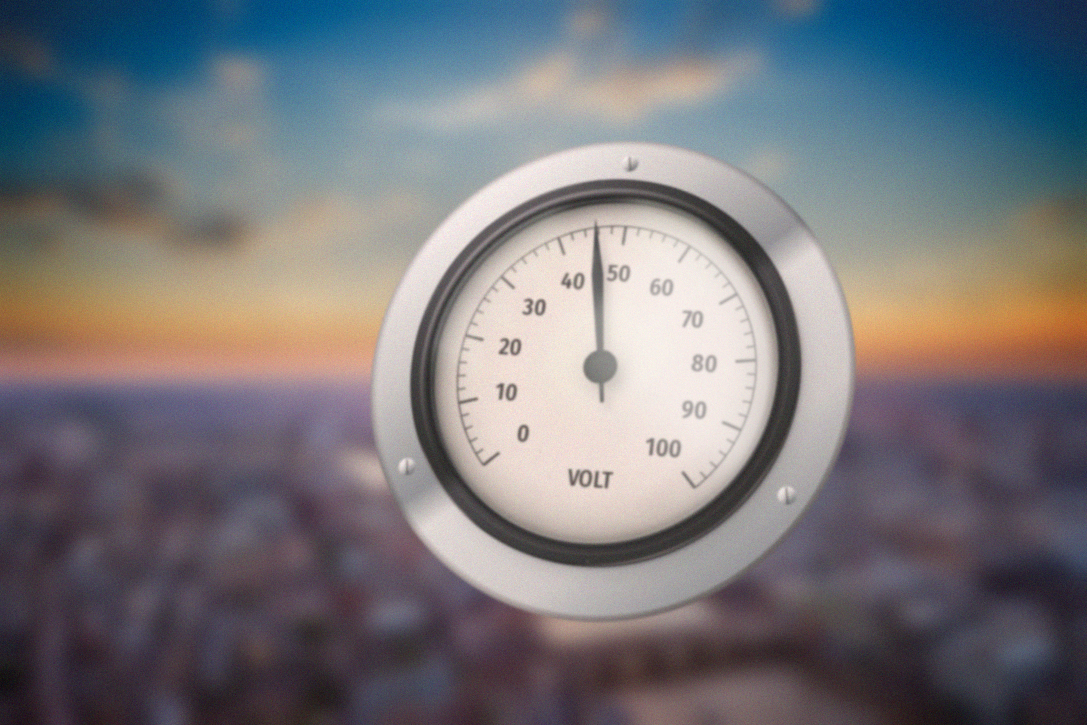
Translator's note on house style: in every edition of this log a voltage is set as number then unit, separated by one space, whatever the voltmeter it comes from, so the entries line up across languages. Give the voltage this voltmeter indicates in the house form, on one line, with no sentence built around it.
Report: 46 V
